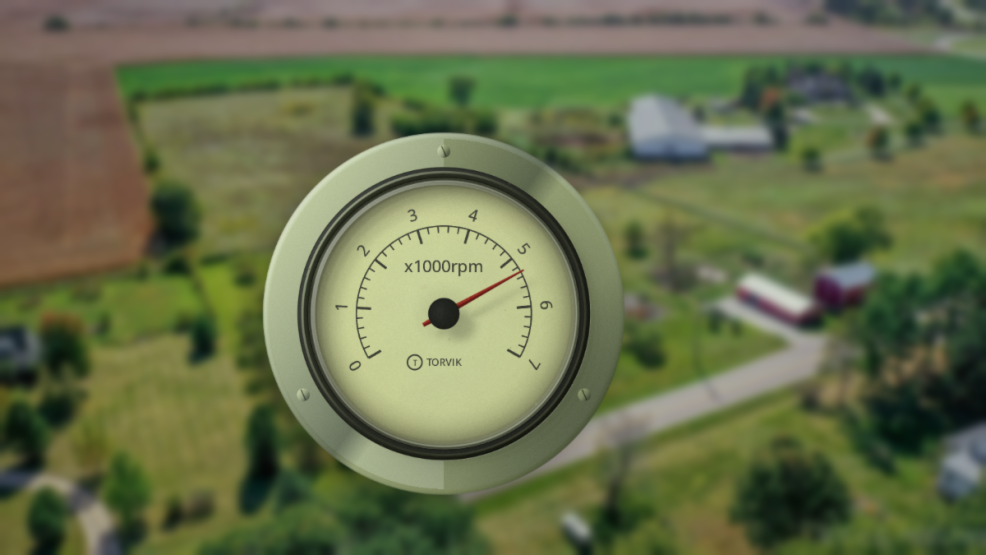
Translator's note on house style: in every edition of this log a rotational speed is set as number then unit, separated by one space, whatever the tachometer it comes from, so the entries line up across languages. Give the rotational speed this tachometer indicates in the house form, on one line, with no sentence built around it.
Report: 5300 rpm
